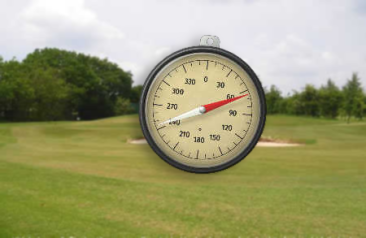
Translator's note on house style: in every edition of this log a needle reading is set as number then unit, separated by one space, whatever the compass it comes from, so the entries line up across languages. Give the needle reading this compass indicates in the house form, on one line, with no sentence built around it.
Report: 65 °
